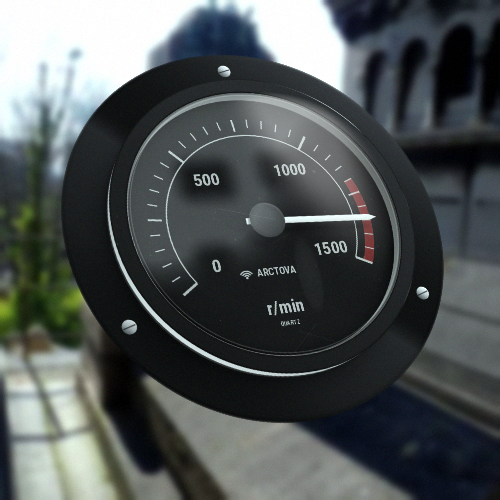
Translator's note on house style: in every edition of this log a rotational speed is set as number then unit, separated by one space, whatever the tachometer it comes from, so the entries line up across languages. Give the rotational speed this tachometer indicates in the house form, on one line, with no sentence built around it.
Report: 1350 rpm
